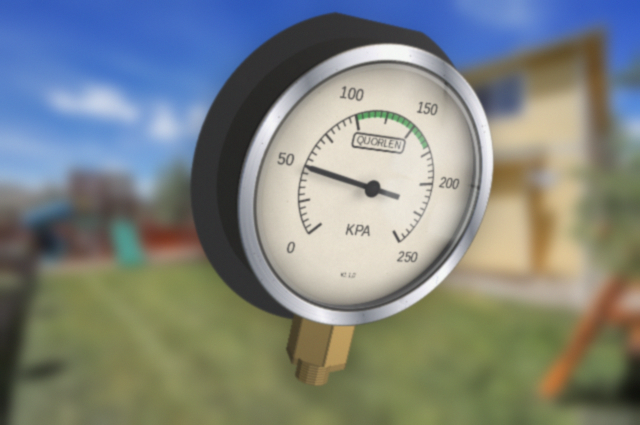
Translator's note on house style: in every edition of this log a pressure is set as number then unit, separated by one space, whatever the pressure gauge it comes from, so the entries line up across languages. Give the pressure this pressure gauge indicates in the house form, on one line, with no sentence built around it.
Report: 50 kPa
